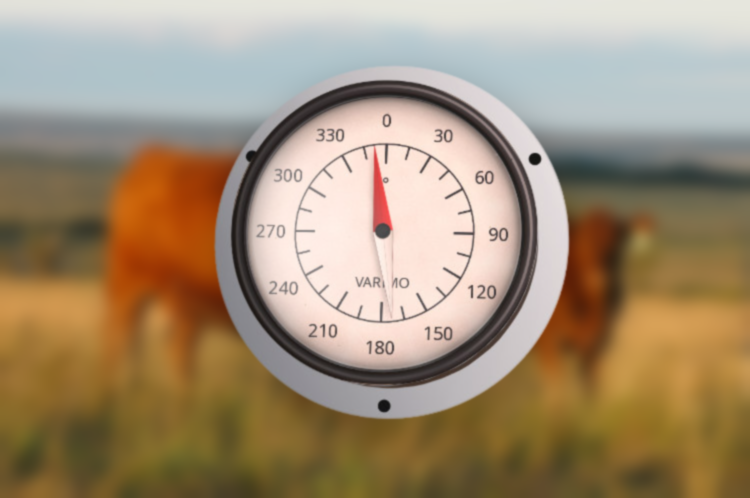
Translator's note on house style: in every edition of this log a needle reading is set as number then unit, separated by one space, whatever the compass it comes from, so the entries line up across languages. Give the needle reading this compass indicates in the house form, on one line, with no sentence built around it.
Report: 352.5 °
